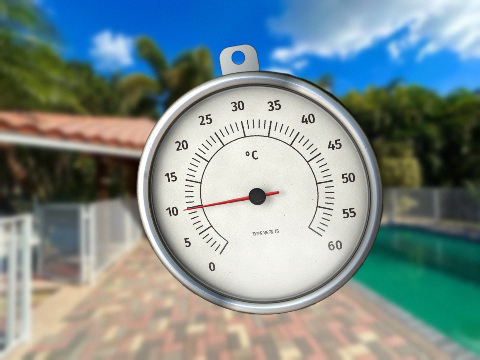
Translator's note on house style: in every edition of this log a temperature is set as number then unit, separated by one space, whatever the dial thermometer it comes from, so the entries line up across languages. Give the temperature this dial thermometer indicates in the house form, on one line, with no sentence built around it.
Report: 10 °C
